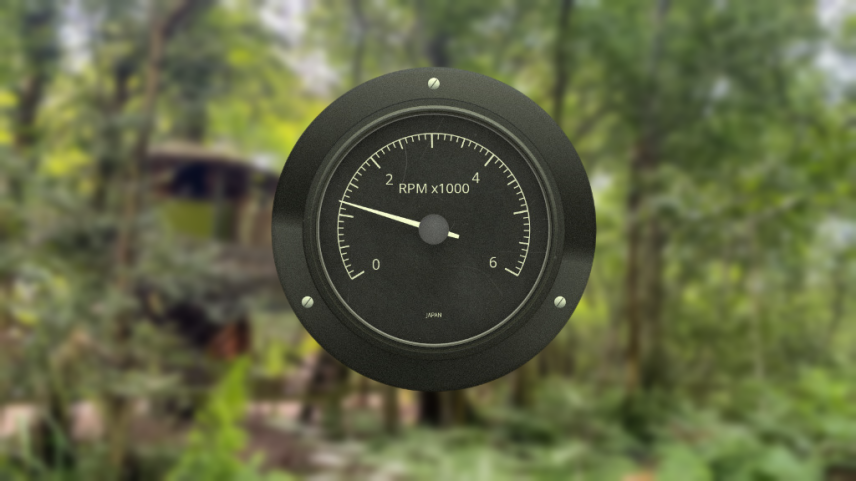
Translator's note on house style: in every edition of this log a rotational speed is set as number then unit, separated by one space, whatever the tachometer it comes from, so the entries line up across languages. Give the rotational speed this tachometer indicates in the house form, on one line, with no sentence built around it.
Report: 1200 rpm
